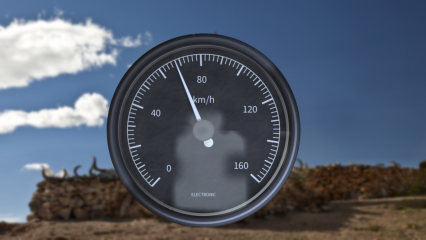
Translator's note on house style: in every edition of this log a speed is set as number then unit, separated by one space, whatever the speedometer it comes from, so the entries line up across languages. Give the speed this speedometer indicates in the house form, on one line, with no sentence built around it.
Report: 68 km/h
